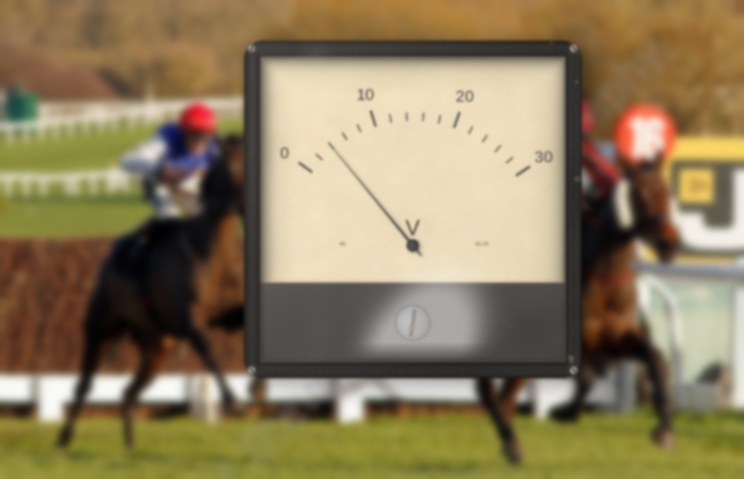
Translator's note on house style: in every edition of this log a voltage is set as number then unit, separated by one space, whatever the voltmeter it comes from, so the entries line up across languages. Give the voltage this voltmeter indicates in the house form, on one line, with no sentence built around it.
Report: 4 V
